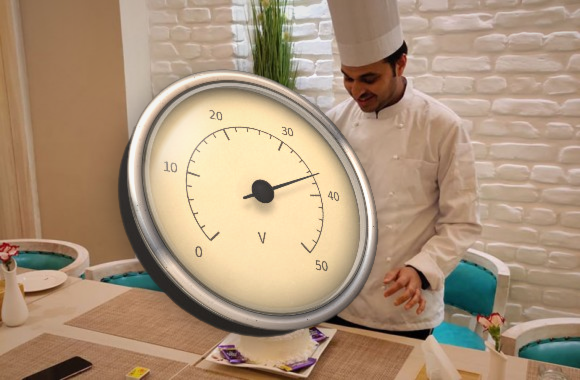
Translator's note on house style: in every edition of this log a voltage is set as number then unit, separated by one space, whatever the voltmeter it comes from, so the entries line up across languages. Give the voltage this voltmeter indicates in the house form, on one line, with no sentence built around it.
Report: 37 V
